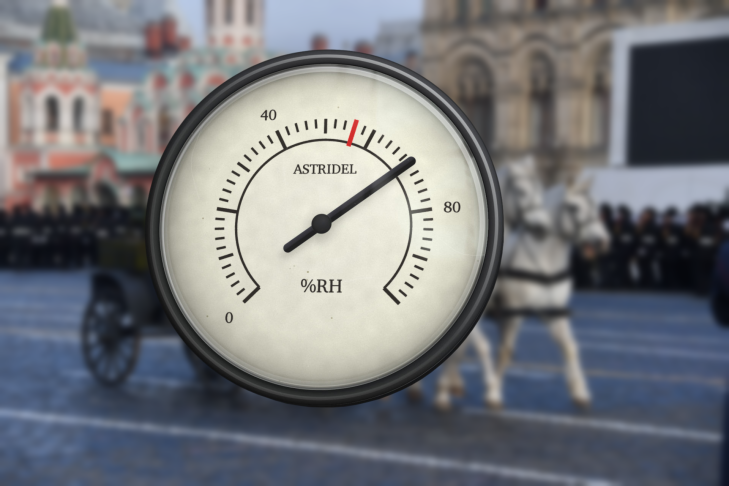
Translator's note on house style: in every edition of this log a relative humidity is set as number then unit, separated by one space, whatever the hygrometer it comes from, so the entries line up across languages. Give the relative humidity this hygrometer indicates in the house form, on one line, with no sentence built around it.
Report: 70 %
